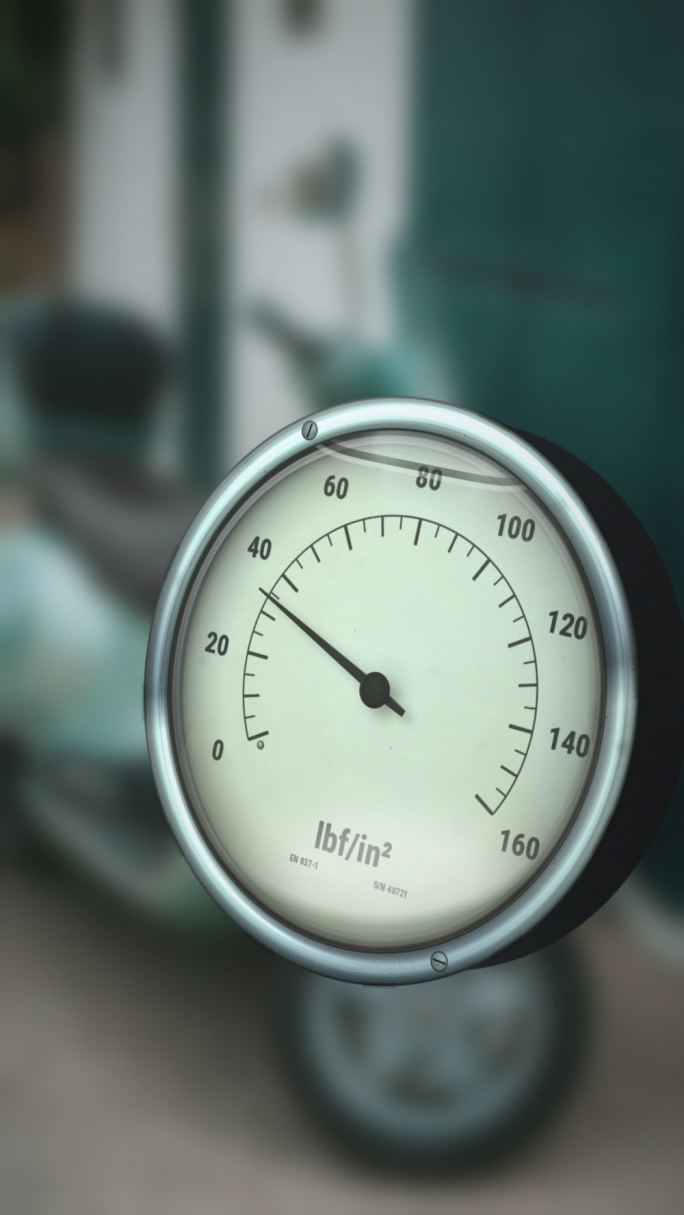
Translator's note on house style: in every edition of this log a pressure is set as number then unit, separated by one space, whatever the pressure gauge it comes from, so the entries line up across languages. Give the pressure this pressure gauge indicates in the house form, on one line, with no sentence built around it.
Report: 35 psi
